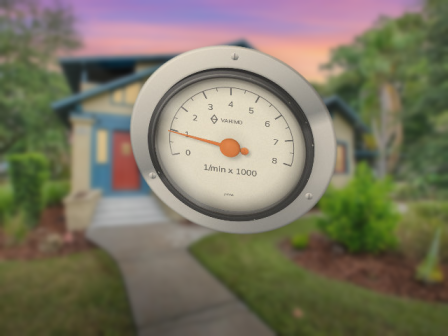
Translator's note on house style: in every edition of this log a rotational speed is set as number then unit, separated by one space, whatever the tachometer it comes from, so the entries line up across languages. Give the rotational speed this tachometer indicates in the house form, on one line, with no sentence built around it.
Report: 1000 rpm
